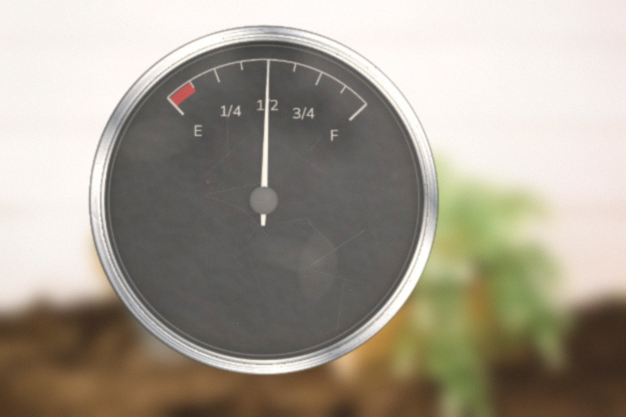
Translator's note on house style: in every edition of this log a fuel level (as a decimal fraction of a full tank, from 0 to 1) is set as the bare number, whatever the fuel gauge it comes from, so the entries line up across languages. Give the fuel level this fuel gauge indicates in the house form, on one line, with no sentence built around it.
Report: 0.5
